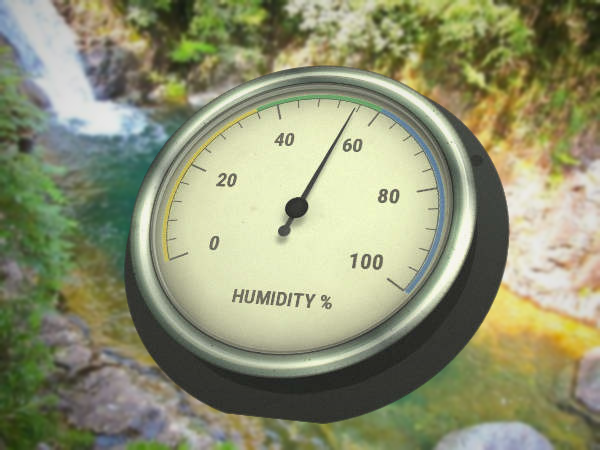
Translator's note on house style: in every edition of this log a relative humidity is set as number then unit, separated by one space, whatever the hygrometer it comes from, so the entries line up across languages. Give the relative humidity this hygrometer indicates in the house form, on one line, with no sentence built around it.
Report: 56 %
